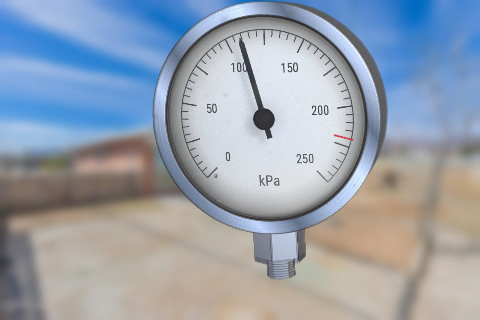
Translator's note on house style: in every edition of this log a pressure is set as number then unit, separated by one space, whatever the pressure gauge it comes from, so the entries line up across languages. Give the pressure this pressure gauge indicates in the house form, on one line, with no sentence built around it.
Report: 110 kPa
